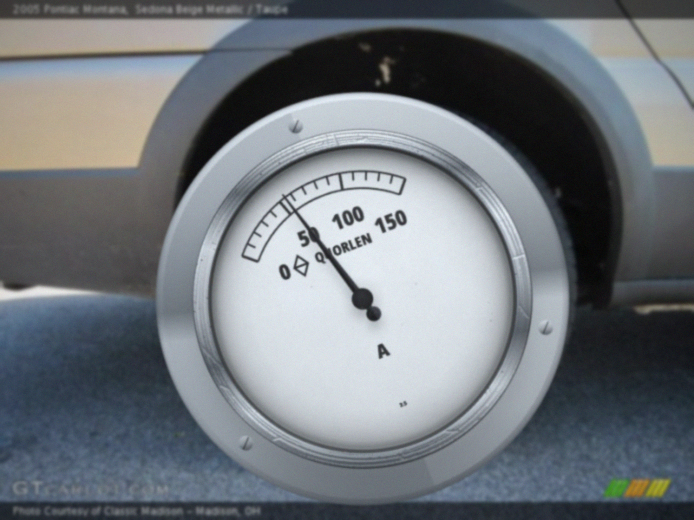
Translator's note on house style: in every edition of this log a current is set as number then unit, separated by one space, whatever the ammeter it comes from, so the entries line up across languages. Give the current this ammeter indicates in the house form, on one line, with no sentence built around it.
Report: 55 A
